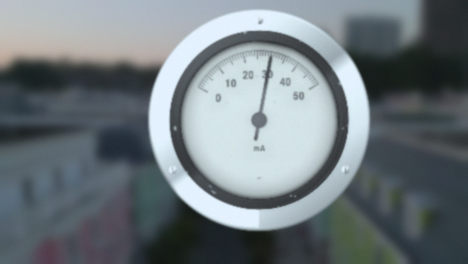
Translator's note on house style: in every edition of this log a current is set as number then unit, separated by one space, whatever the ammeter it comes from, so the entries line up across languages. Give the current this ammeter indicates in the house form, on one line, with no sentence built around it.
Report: 30 mA
